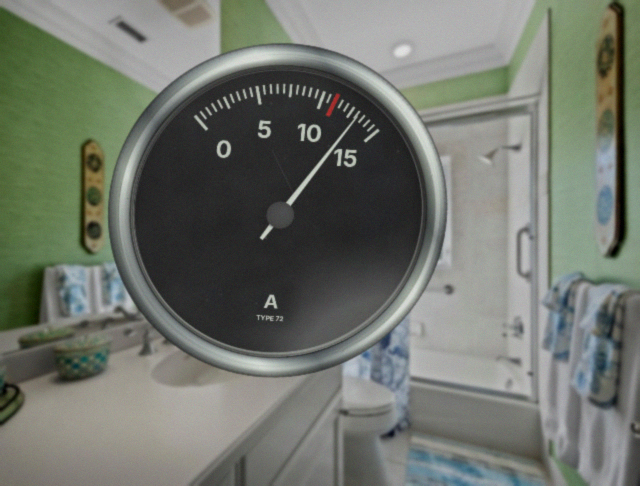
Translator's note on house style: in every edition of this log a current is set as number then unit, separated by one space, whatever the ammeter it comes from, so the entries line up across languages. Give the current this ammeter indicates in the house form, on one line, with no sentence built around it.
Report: 13 A
